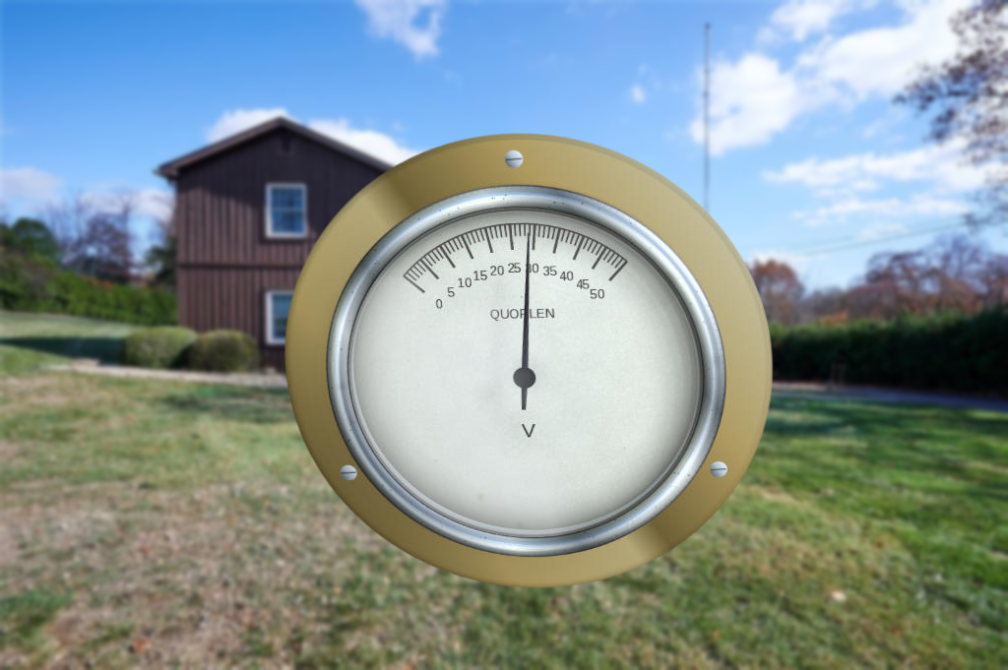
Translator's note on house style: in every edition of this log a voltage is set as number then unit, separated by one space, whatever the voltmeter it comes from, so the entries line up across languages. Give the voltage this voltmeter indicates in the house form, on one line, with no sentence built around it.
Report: 29 V
